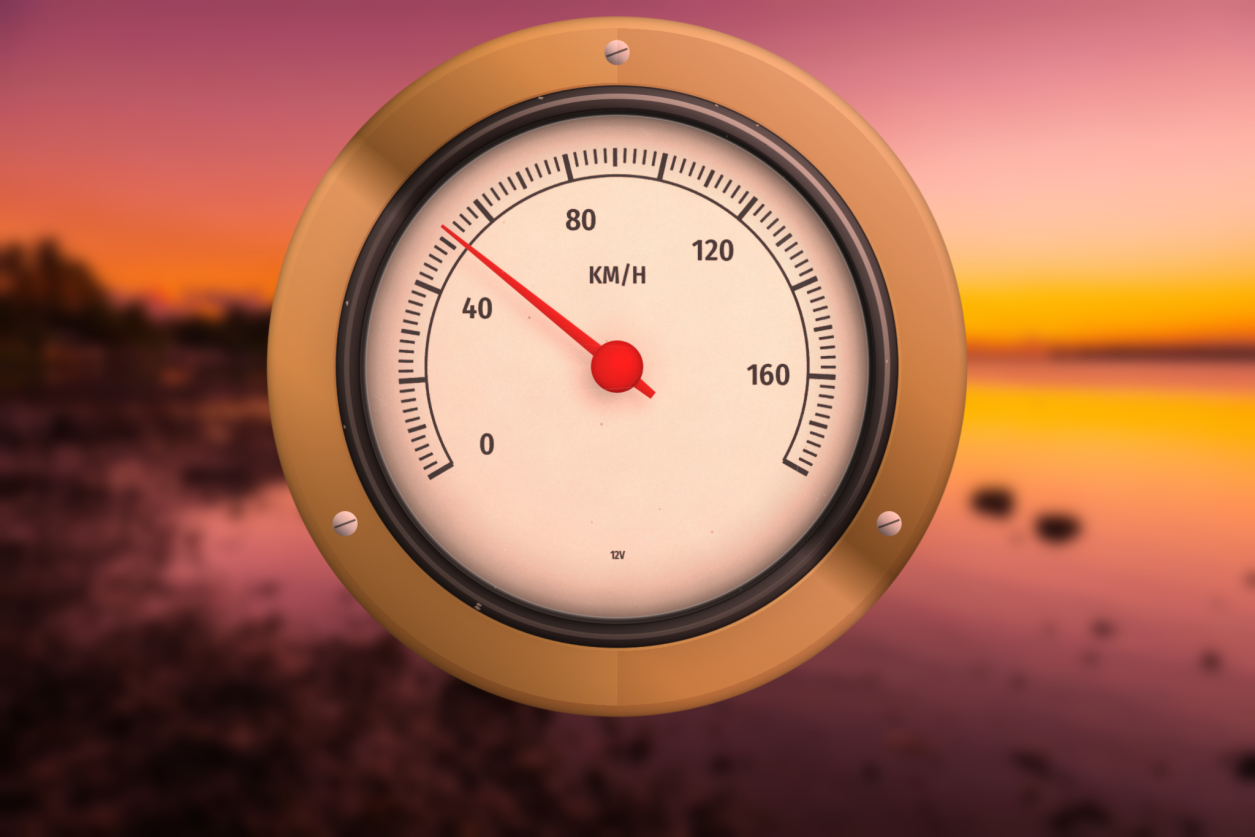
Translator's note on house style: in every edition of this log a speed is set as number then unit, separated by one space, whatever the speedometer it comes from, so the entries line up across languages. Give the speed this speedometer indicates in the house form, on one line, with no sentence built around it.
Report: 52 km/h
